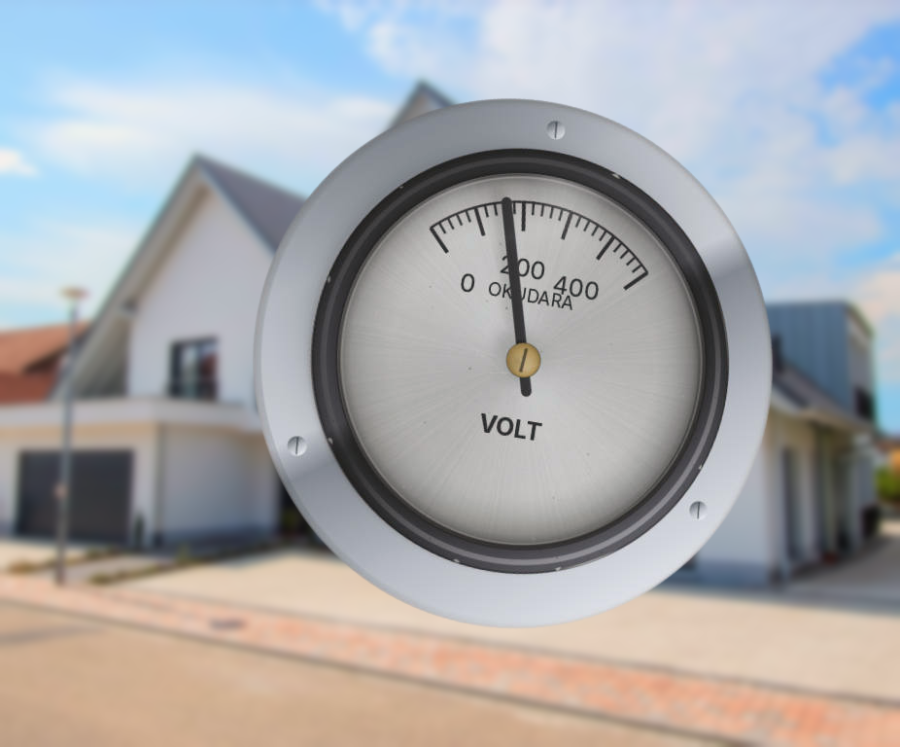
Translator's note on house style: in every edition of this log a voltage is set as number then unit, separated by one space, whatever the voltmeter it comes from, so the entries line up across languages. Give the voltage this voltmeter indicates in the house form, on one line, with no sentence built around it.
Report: 160 V
